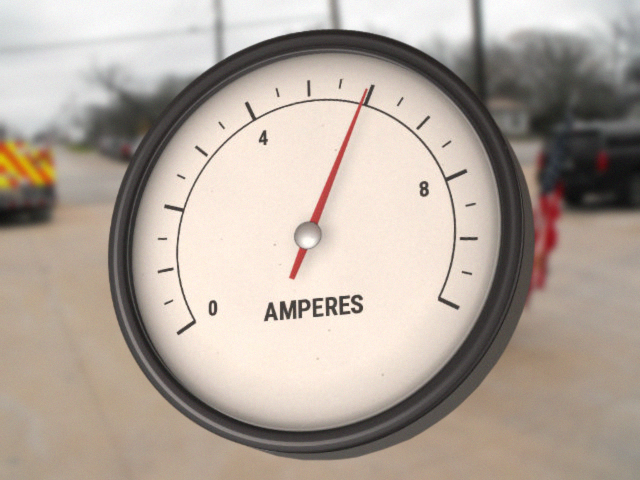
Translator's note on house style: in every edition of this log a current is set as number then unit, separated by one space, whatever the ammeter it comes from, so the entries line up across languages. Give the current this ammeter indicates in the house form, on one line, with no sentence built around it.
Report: 6 A
